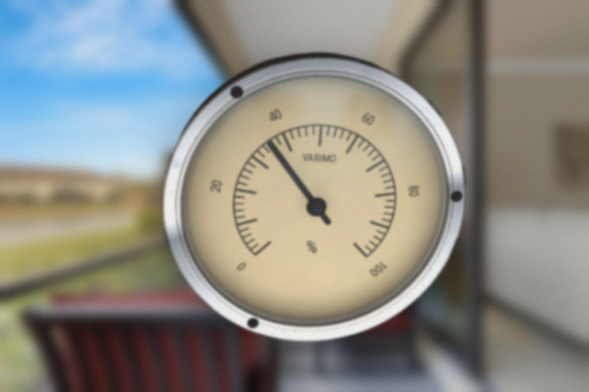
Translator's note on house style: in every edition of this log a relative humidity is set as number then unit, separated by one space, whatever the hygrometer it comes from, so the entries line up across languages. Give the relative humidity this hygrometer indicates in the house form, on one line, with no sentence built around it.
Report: 36 %
